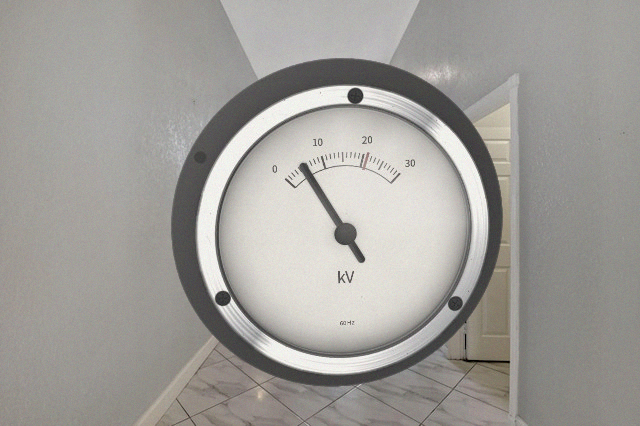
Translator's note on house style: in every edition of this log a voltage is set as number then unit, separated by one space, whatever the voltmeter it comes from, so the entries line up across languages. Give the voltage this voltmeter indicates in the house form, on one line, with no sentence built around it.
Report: 5 kV
